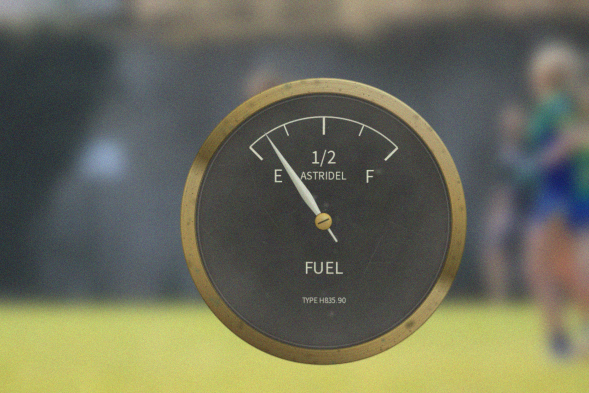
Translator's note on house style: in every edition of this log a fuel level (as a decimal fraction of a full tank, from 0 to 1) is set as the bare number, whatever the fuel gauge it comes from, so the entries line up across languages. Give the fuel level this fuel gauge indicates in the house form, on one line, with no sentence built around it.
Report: 0.125
